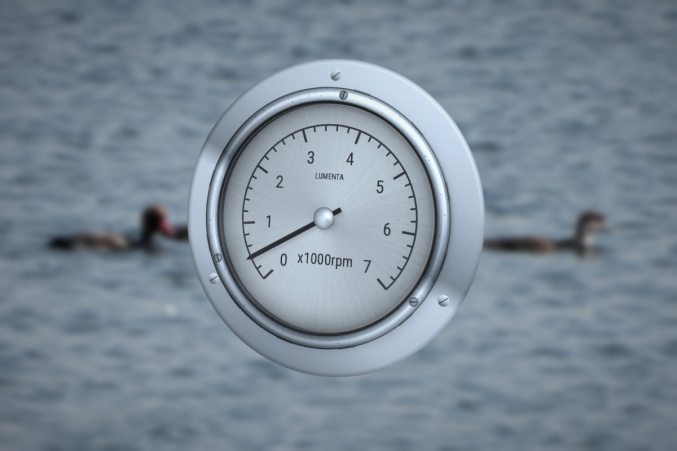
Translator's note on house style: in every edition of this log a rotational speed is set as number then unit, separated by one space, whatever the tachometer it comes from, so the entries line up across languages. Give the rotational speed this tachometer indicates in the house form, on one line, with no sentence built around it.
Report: 400 rpm
